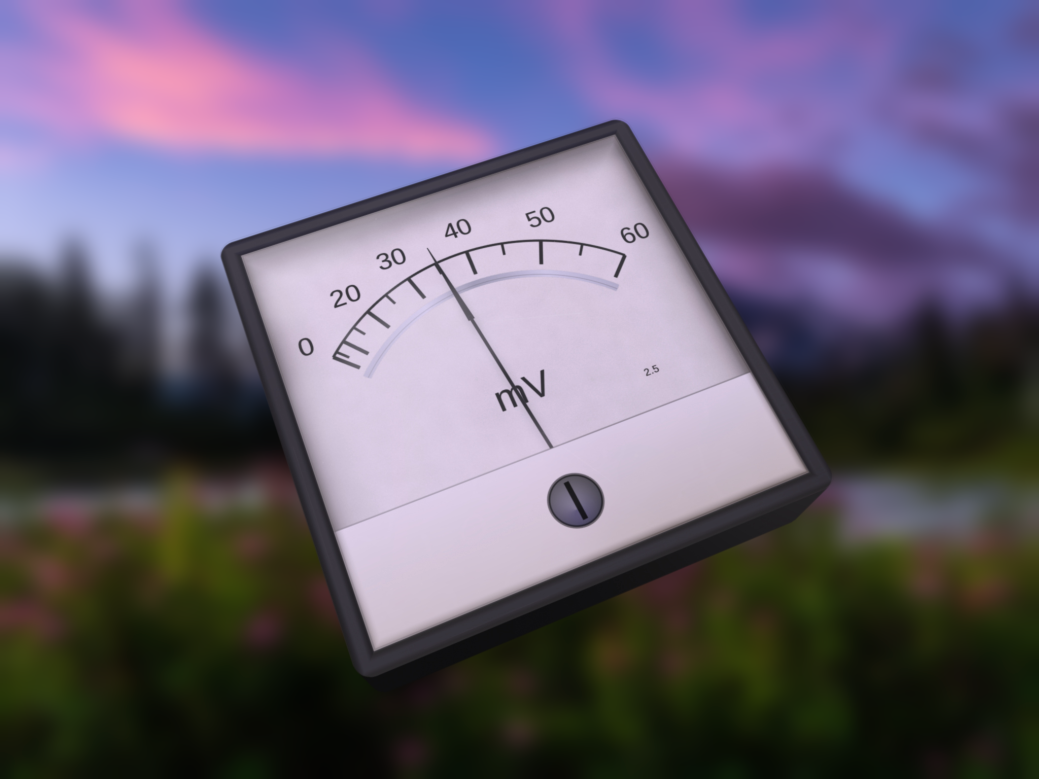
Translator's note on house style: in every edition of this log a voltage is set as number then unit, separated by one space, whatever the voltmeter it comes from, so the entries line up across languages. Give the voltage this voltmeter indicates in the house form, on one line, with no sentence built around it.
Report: 35 mV
